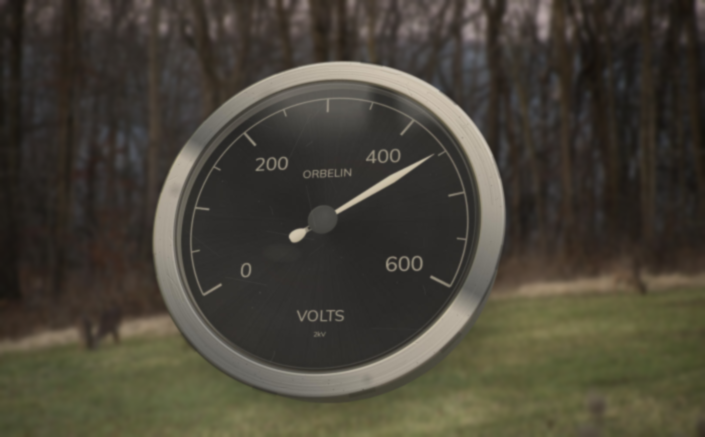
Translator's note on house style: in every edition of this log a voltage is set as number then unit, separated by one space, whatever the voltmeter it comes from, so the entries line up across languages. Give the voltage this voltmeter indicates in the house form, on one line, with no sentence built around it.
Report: 450 V
